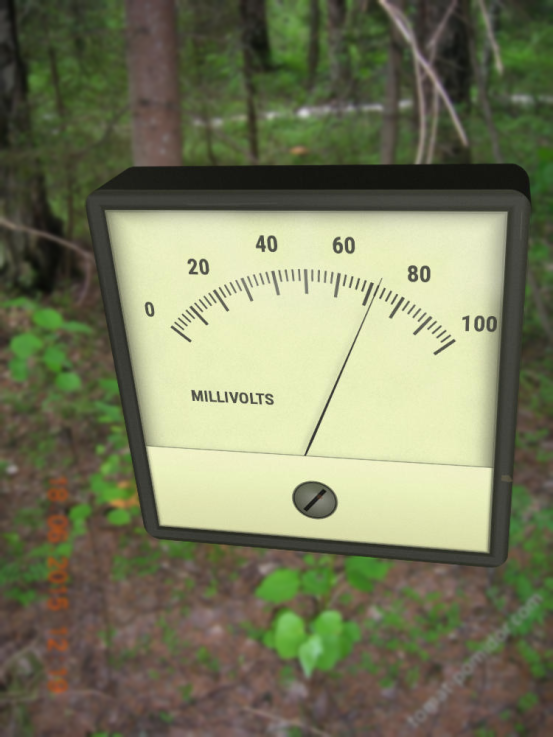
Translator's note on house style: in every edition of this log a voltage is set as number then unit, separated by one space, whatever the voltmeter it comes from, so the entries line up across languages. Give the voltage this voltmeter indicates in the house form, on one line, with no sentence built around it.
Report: 72 mV
